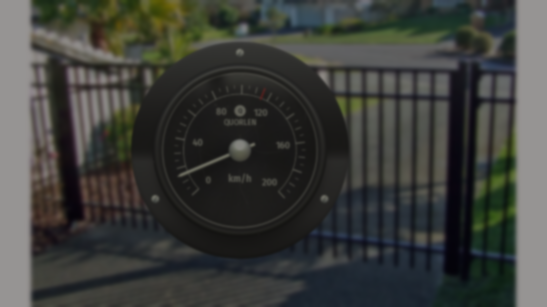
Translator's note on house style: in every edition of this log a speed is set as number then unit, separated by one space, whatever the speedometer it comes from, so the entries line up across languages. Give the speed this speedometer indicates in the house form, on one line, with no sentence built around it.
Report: 15 km/h
